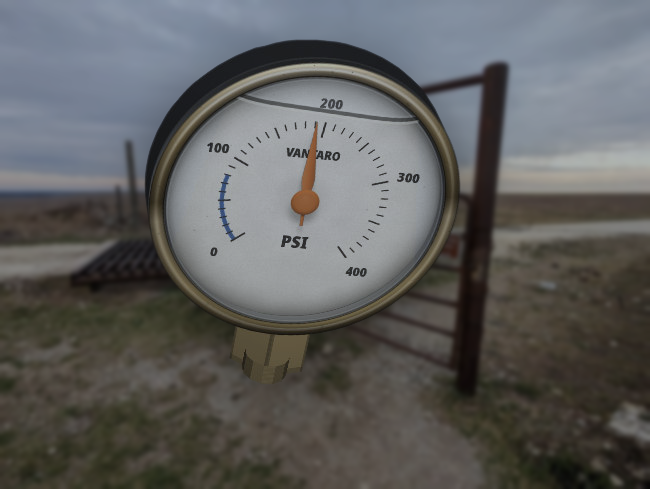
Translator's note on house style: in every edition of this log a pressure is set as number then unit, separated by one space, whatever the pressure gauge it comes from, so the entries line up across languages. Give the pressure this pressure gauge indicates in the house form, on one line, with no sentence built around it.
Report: 190 psi
